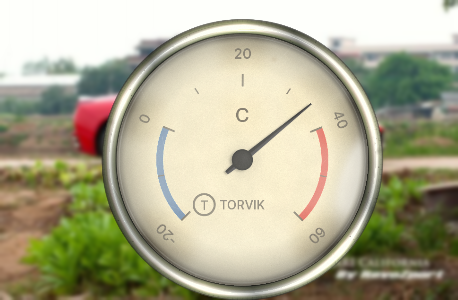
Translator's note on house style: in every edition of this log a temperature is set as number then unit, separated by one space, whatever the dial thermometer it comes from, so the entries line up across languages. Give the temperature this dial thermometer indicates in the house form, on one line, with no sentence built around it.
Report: 35 °C
